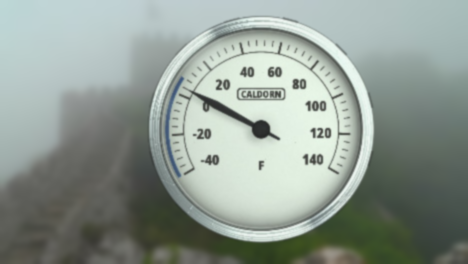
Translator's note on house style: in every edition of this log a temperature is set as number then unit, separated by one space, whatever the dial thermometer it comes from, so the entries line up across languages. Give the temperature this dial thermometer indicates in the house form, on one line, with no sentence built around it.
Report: 4 °F
